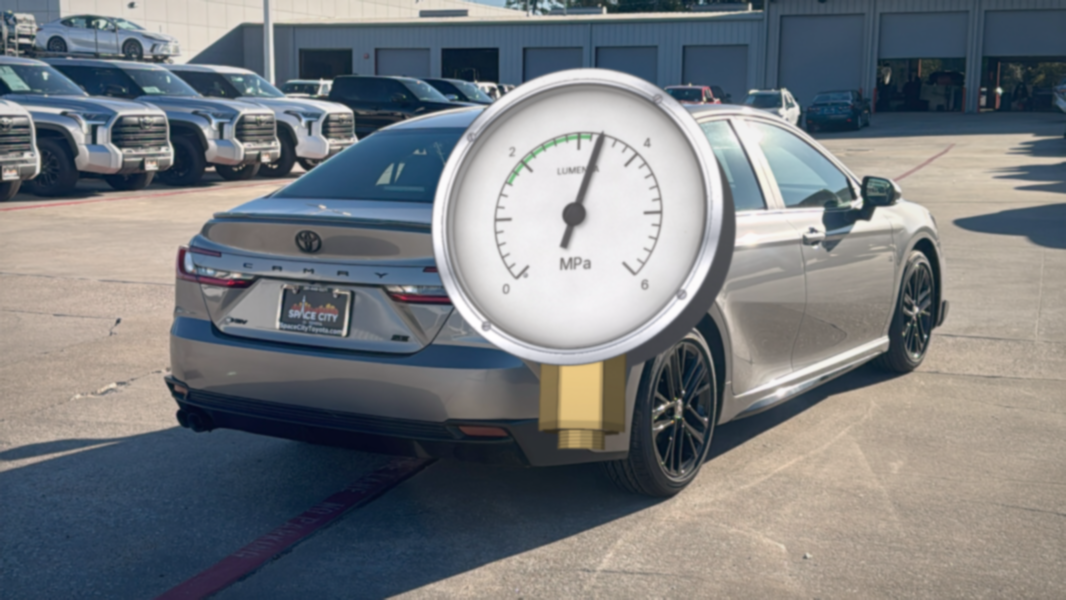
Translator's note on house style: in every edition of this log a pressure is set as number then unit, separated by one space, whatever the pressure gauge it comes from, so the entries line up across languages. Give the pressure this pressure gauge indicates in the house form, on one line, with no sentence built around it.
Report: 3.4 MPa
